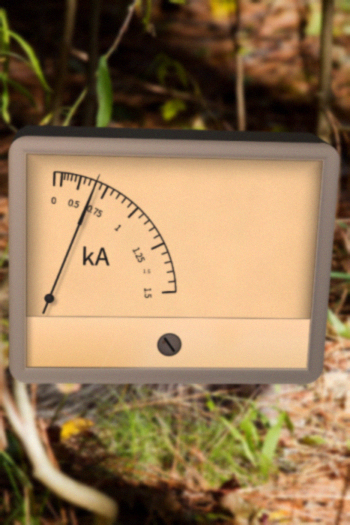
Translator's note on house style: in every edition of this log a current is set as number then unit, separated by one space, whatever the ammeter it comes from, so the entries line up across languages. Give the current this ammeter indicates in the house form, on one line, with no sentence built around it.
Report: 0.65 kA
